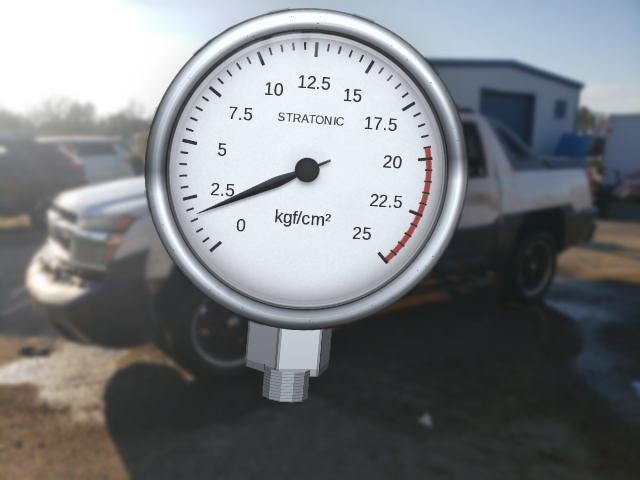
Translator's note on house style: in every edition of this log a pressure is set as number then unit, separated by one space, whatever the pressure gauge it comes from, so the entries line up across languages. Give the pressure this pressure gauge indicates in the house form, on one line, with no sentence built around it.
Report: 1.75 kg/cm²
